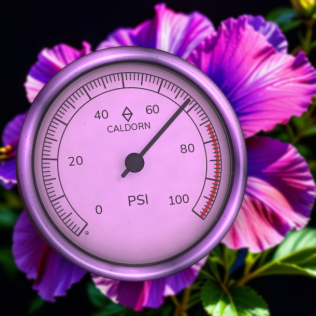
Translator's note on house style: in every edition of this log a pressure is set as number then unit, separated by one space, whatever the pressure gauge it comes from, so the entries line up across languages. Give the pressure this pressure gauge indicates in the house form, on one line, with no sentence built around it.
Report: 68 psi
